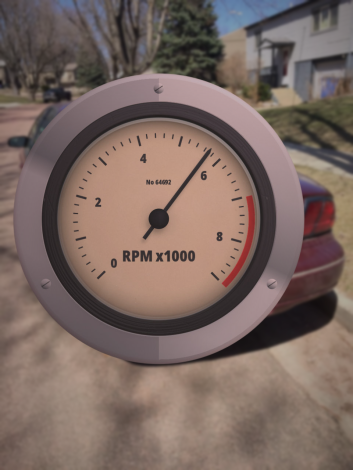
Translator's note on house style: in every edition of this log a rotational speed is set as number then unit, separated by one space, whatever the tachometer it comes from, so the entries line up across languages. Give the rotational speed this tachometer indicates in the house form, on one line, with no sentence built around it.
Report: 5700 rpm
